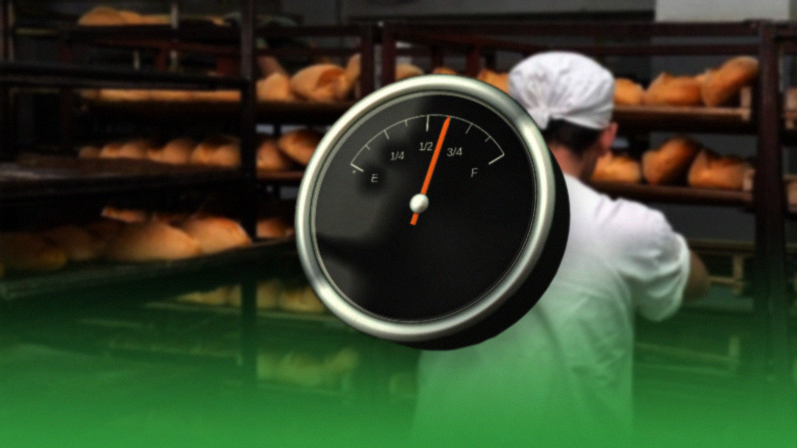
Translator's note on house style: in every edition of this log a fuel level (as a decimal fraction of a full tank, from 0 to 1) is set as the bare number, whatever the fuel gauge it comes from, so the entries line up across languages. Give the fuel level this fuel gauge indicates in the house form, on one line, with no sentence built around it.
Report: 0.625
